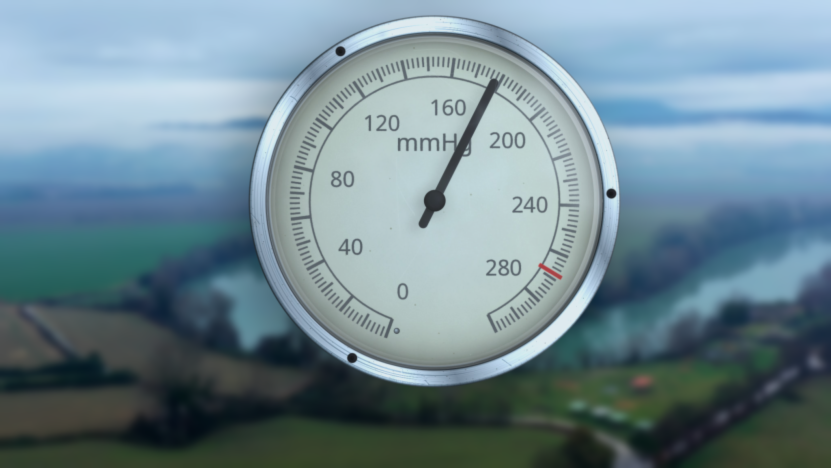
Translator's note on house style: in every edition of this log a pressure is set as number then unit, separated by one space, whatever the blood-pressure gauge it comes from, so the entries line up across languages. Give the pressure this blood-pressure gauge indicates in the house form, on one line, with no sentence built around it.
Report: 178 mmHg
